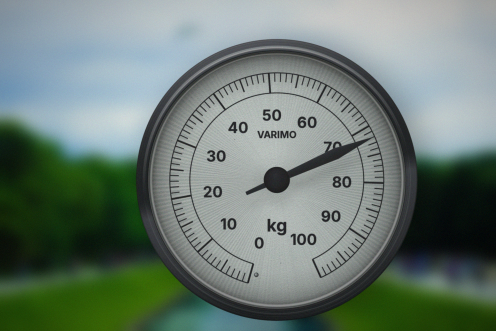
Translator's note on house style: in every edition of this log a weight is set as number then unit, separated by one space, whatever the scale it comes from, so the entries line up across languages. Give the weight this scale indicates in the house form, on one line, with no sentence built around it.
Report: 72 kg
